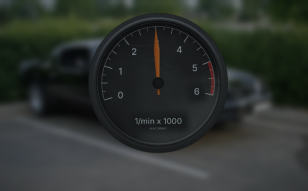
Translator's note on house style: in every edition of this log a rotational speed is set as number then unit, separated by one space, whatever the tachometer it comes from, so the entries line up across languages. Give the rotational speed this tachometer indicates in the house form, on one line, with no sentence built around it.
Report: 3000 rpm
